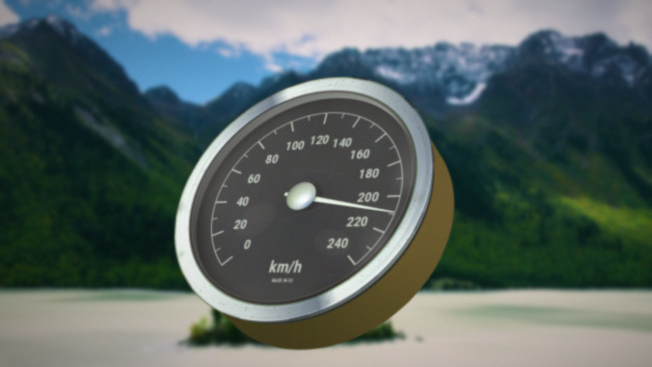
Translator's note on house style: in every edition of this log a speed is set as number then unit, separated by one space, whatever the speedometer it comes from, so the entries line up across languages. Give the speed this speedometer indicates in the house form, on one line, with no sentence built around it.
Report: 210 km/h
